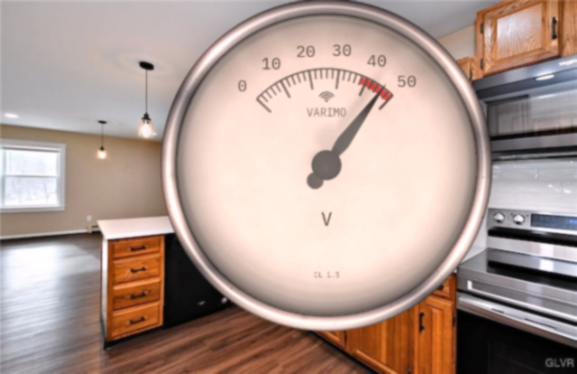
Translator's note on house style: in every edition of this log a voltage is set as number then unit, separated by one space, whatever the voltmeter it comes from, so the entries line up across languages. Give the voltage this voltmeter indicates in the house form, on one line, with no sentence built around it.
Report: 46 V
